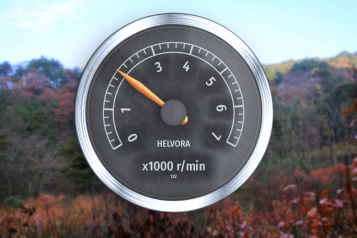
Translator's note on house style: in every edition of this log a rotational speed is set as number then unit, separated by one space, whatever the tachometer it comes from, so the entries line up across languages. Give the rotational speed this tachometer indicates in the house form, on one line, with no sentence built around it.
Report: 2000 rpm
